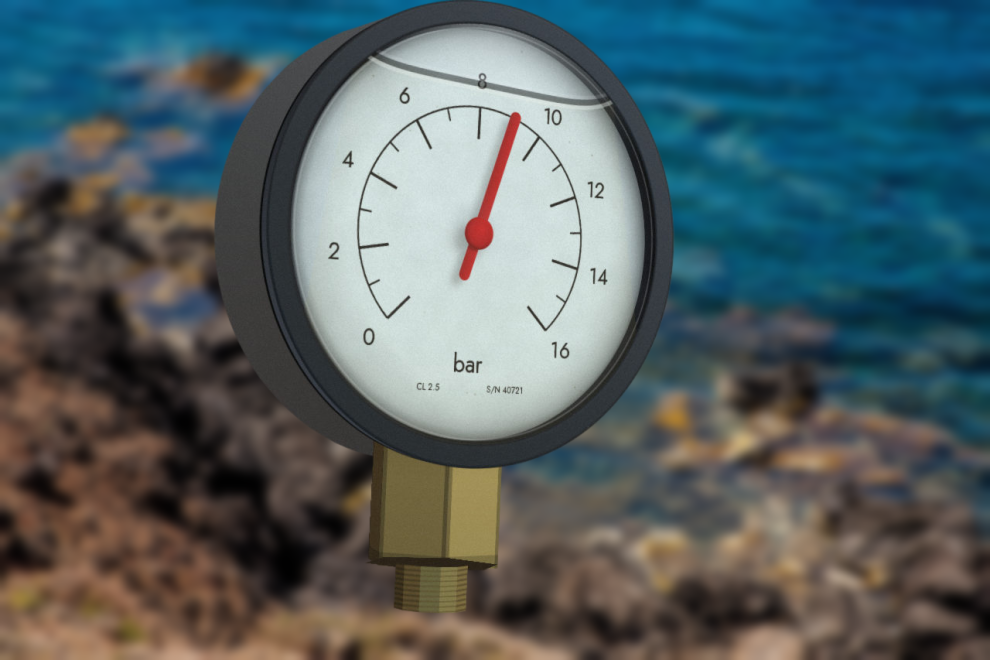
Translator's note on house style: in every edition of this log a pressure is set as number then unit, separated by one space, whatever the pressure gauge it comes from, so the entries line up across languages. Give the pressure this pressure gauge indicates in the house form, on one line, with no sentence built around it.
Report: 9 bar
